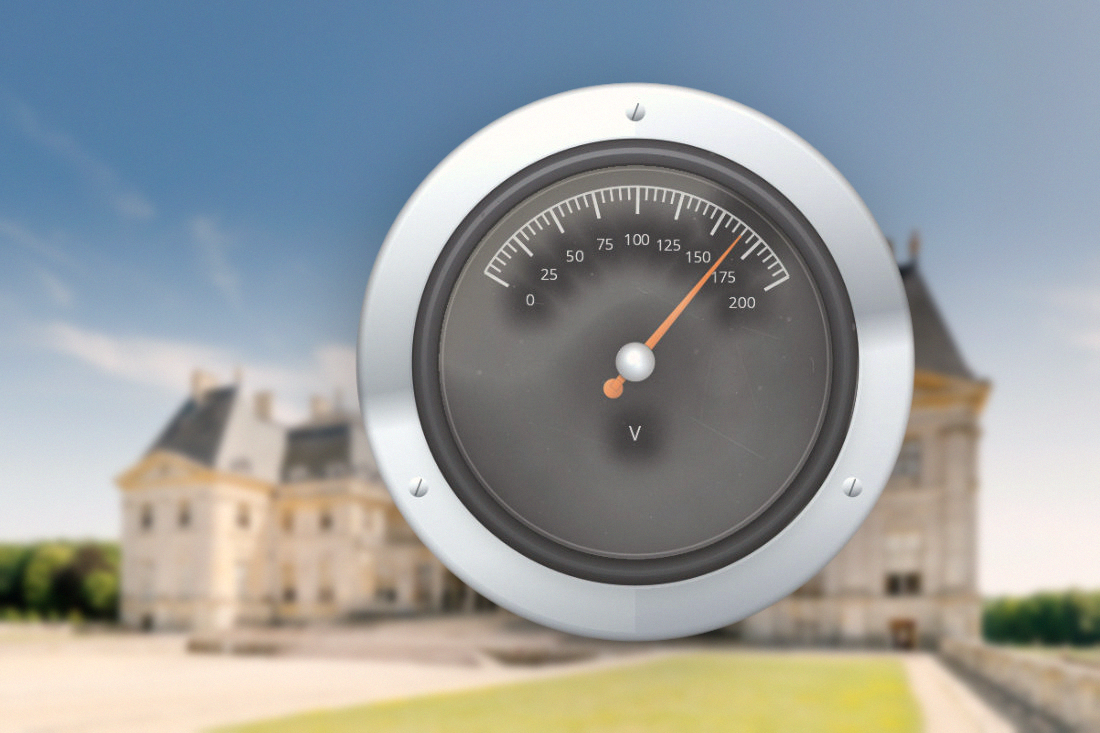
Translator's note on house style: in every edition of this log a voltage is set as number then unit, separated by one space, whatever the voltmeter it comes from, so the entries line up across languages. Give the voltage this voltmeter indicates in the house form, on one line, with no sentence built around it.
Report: 165 V
